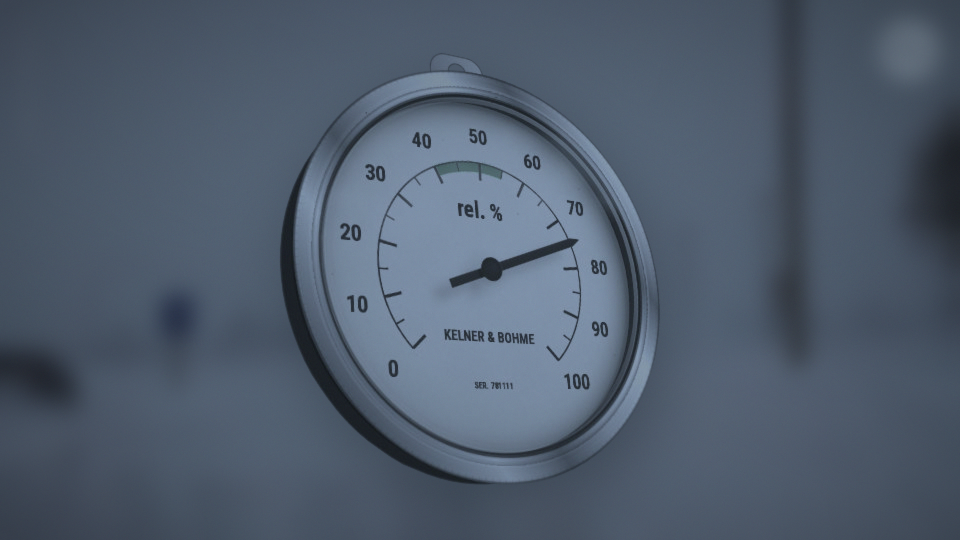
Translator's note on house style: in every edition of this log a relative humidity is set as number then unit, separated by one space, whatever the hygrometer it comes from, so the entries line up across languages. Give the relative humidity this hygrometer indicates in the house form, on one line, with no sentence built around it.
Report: 75 %
